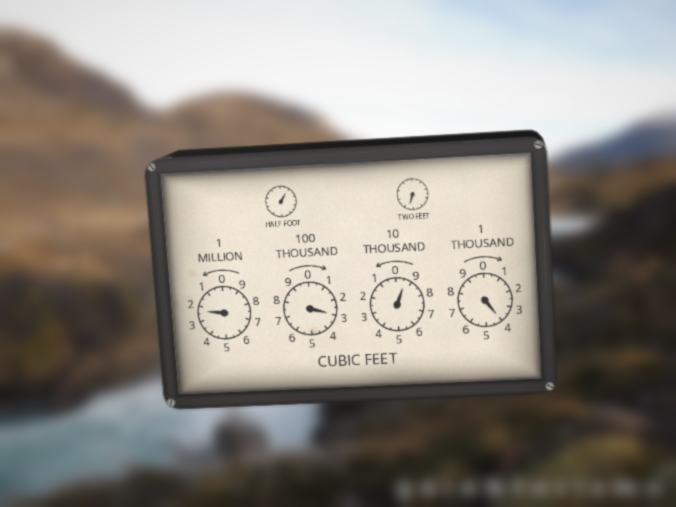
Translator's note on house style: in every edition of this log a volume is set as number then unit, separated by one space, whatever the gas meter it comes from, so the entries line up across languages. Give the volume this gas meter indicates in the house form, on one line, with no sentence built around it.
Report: 229400 ft³
